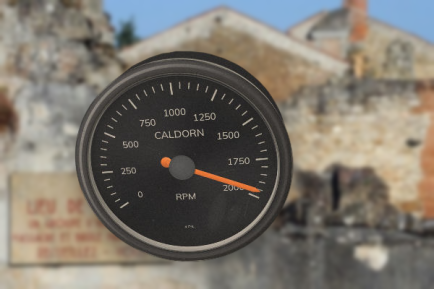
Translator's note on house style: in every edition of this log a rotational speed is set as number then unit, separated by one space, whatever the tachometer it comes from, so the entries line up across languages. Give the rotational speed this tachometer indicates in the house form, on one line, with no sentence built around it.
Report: 1950 rpm
